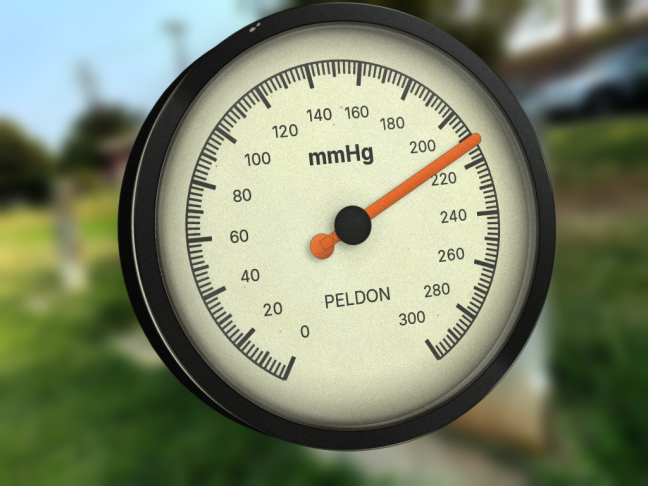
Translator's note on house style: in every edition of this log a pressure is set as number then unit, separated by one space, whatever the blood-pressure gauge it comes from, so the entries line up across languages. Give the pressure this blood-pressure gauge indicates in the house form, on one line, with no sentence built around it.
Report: 212 mmHg
